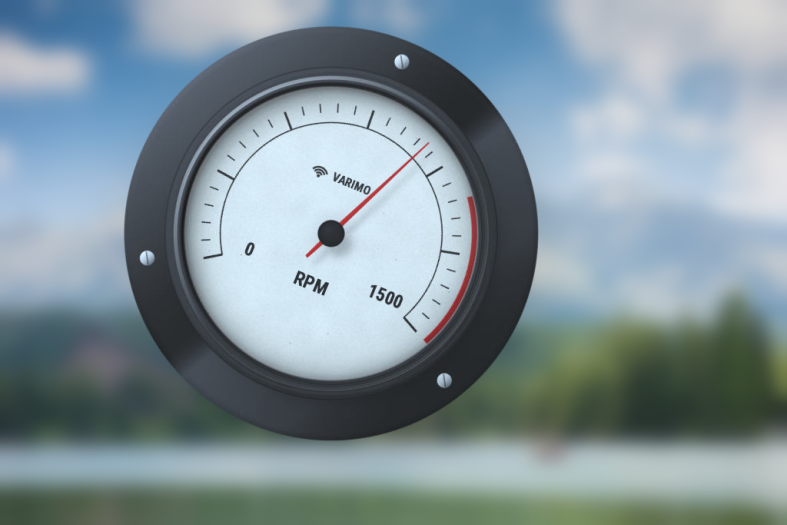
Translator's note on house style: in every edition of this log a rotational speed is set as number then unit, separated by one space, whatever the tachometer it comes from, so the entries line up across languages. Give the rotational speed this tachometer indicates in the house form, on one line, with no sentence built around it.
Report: 925 rpm
